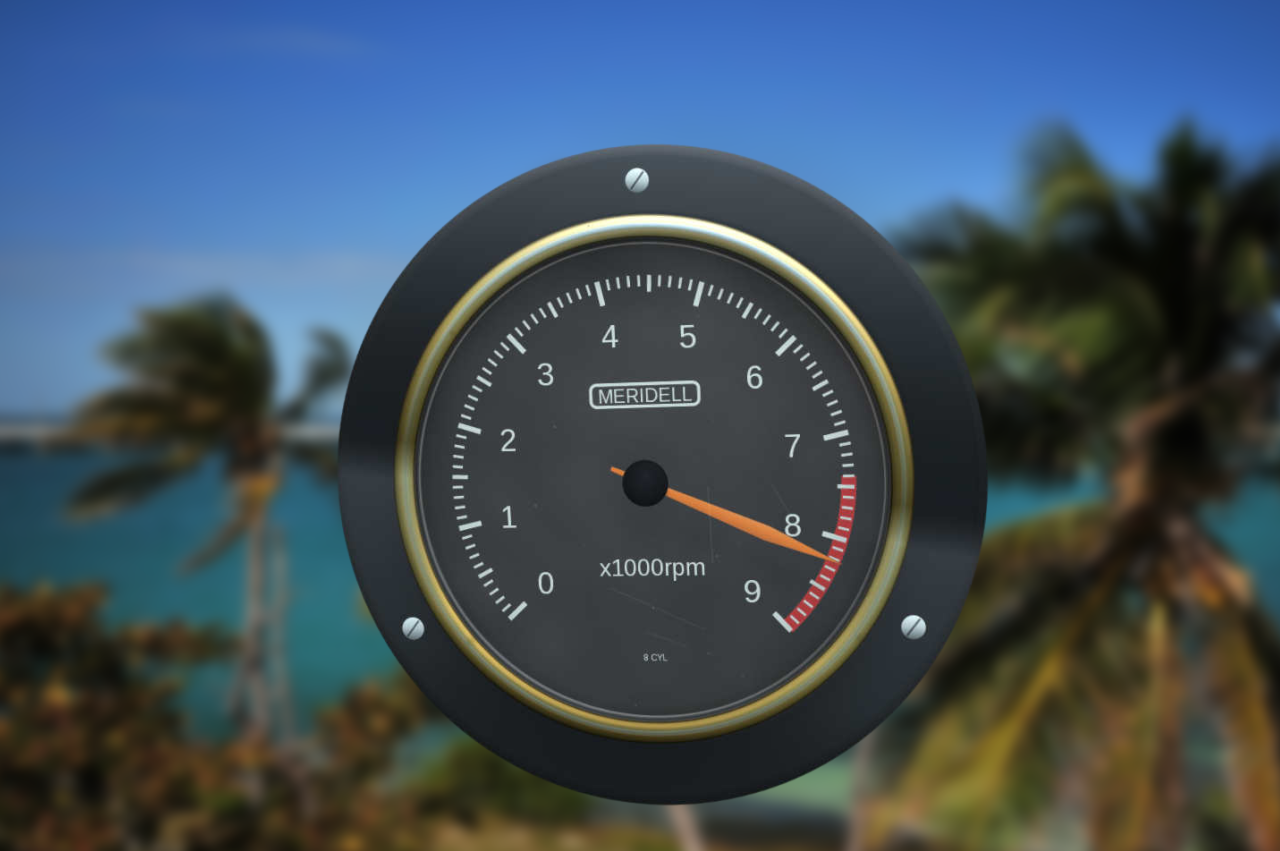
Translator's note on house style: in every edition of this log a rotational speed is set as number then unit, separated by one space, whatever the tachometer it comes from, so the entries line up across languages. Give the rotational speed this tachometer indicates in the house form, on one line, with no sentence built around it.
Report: 8200 rpm
